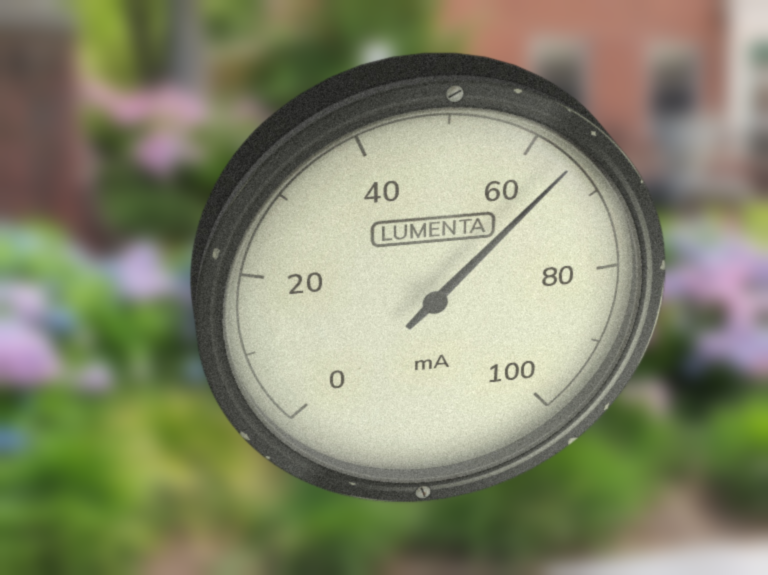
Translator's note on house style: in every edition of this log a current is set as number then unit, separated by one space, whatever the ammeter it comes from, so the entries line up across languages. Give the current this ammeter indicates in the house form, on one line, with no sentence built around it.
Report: 65 mA
